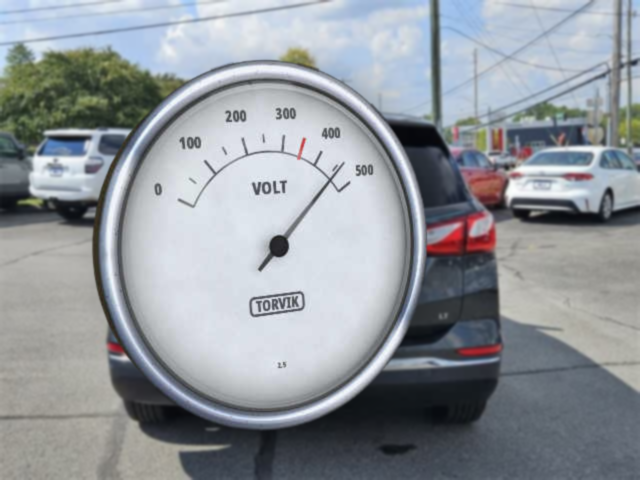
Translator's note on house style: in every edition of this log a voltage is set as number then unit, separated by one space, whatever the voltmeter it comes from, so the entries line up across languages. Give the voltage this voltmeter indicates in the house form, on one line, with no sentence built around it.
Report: 450 V
